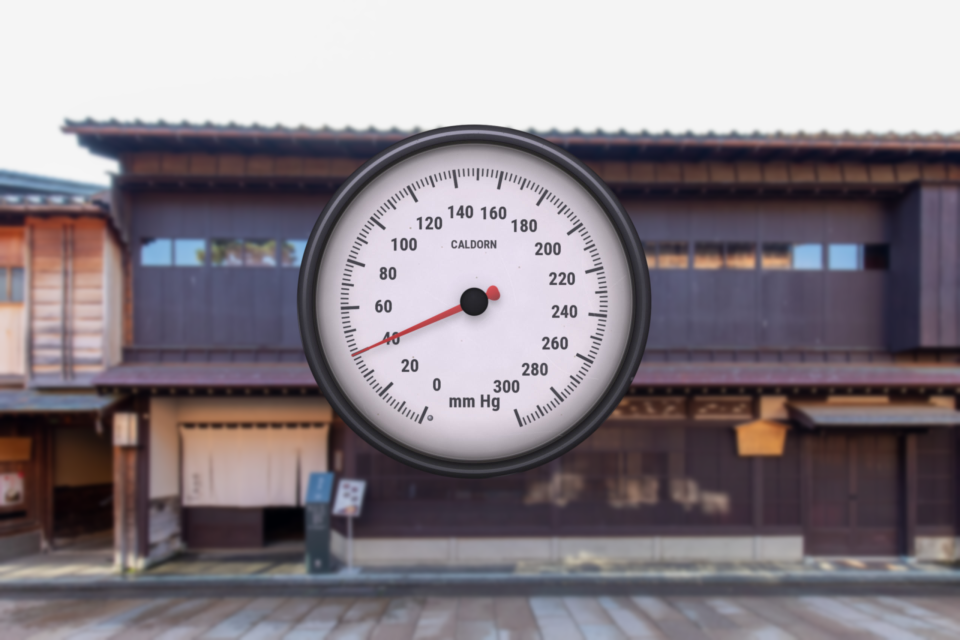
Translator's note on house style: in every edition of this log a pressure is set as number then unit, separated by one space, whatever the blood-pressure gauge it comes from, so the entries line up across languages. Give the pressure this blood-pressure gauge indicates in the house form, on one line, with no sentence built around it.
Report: 40 mmHg
